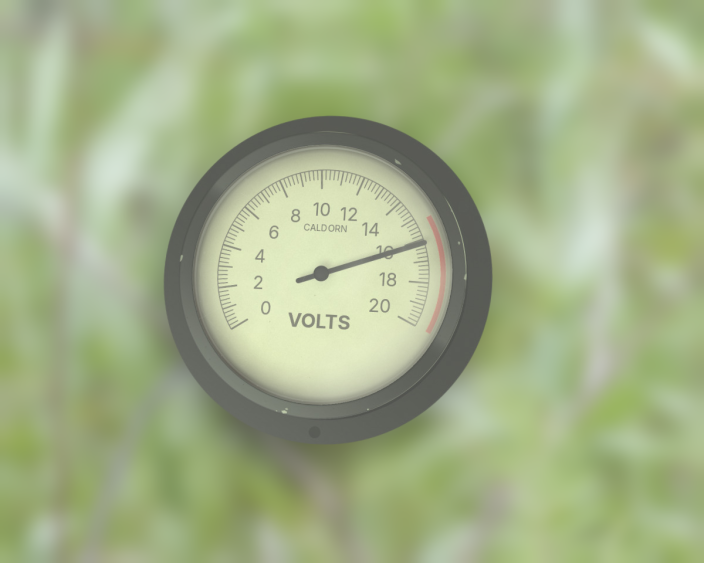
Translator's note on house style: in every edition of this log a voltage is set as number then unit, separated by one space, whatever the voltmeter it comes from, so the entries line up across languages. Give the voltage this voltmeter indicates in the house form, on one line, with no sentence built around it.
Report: 16.2 V
